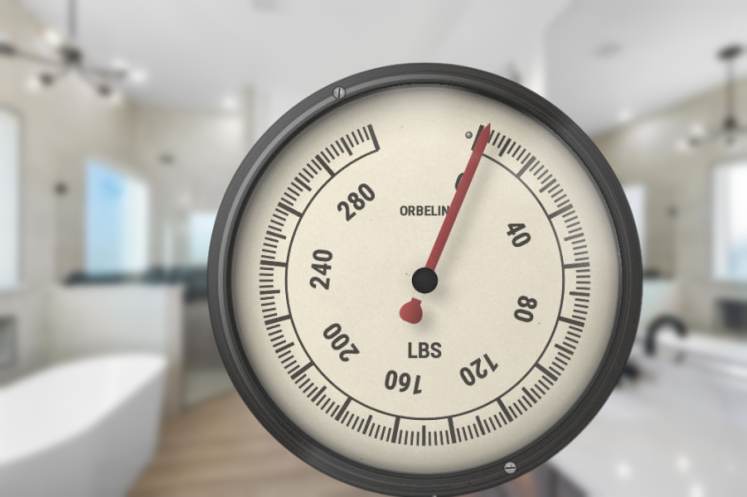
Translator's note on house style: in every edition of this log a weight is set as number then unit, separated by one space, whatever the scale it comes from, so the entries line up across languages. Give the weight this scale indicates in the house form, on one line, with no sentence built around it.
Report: 2 lb
